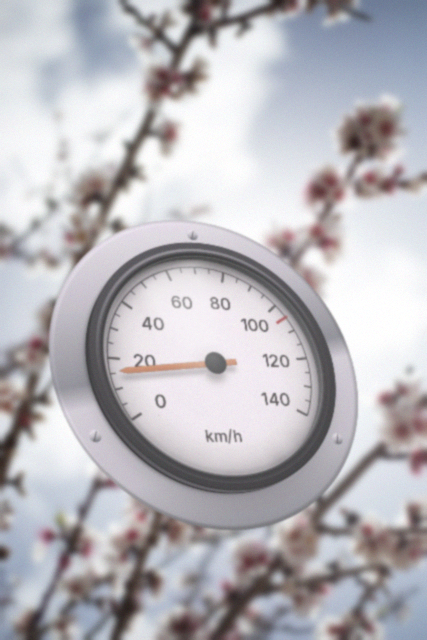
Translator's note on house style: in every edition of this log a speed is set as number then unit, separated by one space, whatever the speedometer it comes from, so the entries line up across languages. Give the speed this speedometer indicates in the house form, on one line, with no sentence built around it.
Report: 15 km/h
